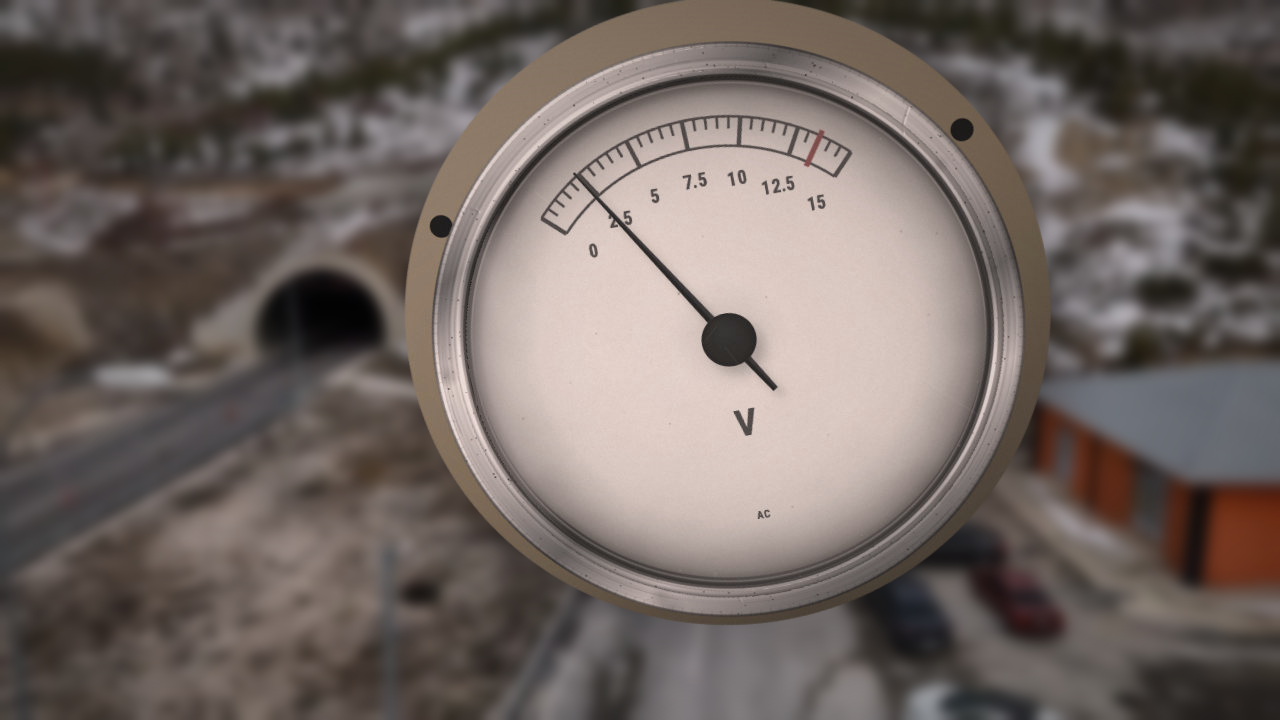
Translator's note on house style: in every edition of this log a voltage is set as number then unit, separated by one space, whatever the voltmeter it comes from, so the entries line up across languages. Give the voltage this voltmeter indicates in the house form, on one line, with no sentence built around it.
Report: 2.5 V
